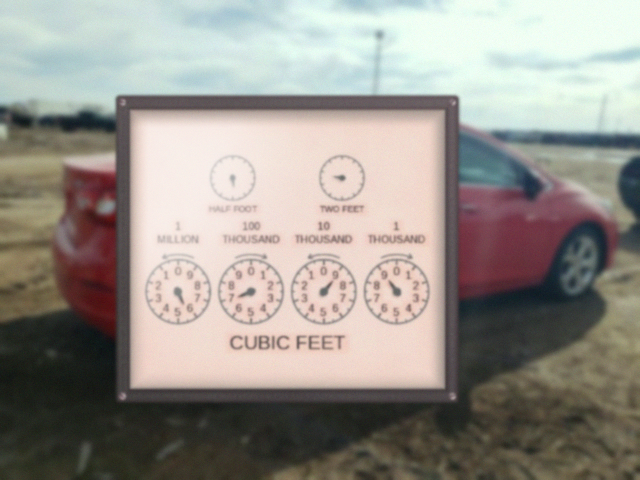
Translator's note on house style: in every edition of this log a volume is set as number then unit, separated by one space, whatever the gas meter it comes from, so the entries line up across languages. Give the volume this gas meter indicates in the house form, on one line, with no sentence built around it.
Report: 568900 ft³
